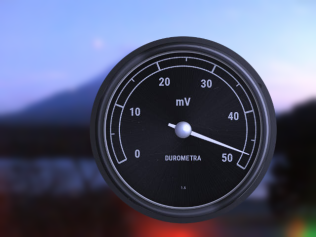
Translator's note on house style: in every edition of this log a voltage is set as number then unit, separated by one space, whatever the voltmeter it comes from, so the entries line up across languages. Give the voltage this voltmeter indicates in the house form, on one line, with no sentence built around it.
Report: 47.5 mV
